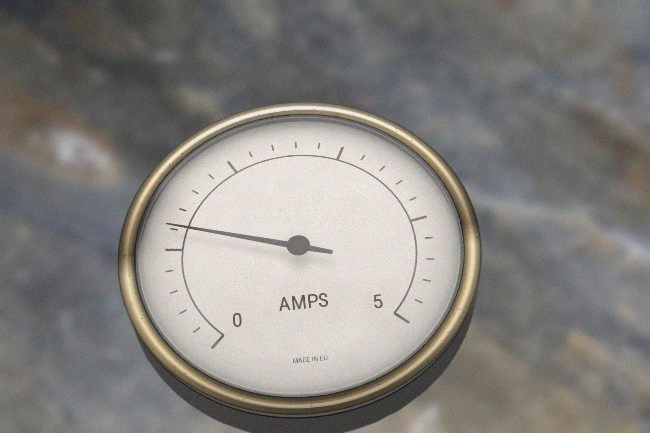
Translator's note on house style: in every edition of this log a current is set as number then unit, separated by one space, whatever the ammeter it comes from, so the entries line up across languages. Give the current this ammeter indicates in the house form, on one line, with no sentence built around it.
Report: 1.2 A
